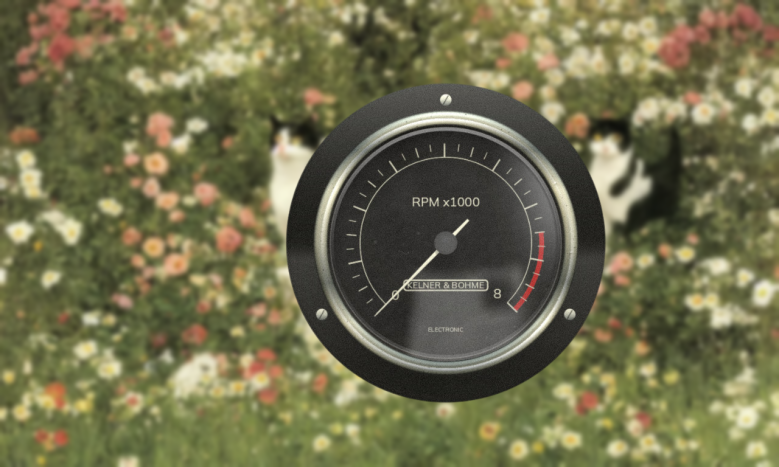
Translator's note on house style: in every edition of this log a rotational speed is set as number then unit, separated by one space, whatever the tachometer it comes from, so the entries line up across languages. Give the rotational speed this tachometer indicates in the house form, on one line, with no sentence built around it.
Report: 0 rpm
